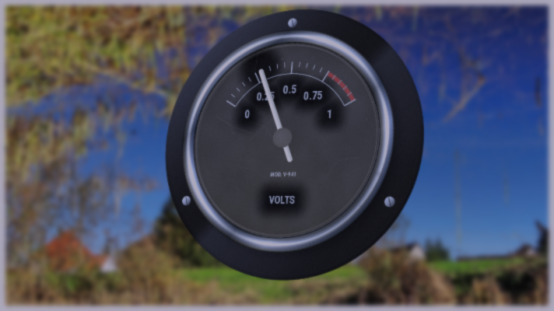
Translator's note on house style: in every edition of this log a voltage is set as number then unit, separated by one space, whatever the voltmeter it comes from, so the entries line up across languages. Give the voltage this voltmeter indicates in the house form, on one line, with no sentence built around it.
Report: 0.3 V
